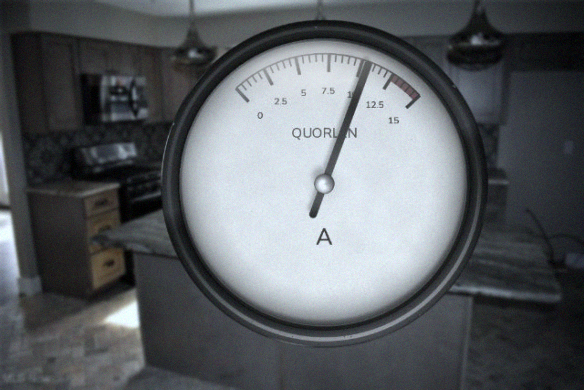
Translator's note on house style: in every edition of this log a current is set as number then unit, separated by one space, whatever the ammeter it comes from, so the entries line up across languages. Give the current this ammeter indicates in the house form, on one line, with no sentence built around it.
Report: 10.5 A
